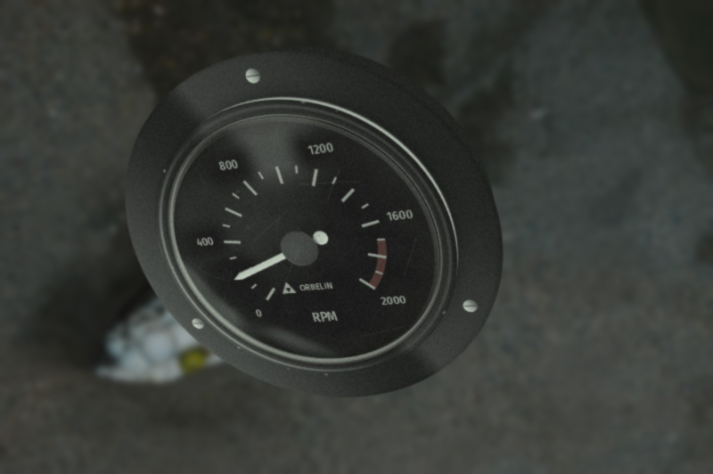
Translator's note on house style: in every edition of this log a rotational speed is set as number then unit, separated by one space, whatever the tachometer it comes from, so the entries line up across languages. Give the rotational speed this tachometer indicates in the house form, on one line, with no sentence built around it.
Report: 200 rpm
